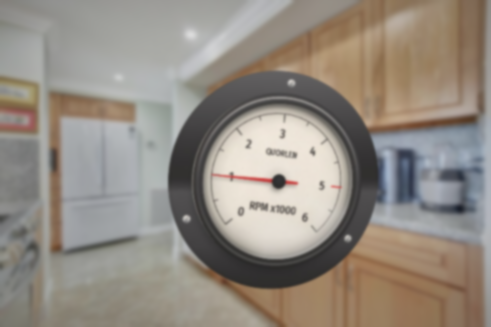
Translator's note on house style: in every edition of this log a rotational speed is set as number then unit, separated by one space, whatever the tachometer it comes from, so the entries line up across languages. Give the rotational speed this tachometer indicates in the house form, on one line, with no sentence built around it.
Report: 1000 rpm
